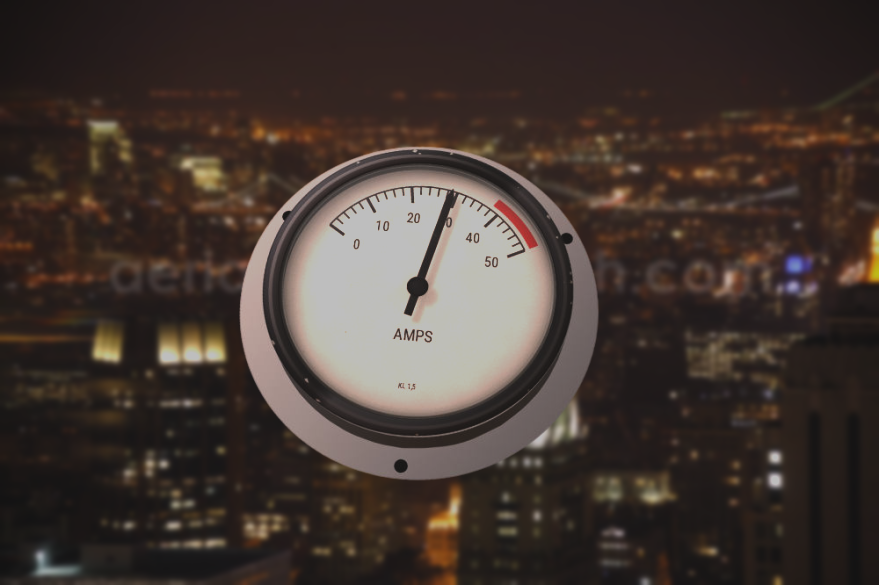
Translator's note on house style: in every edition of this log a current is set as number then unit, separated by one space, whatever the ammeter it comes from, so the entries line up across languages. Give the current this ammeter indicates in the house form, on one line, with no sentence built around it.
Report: 29 A
